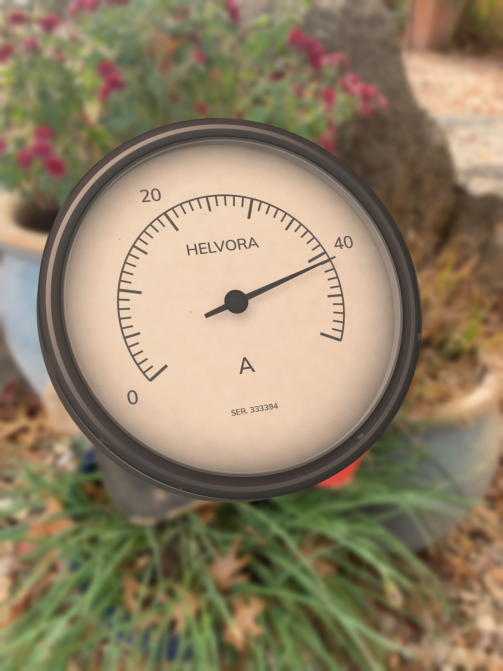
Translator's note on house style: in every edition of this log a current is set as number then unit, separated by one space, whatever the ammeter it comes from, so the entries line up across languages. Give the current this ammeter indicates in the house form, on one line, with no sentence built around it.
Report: 41 A
